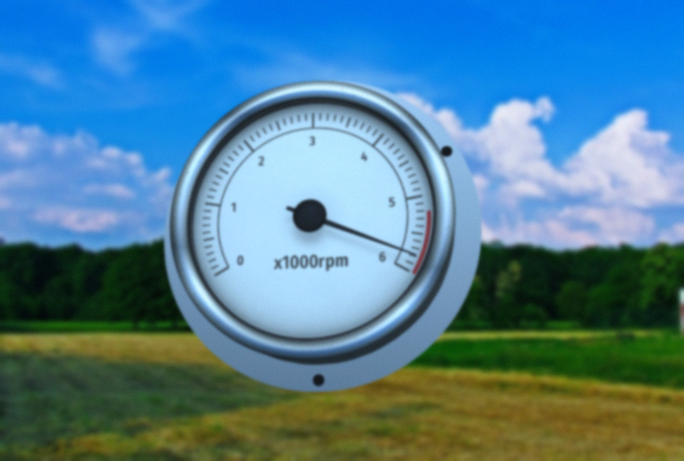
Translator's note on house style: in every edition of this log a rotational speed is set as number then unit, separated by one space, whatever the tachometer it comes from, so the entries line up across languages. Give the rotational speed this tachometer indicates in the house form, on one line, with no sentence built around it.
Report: 5800 rpm
